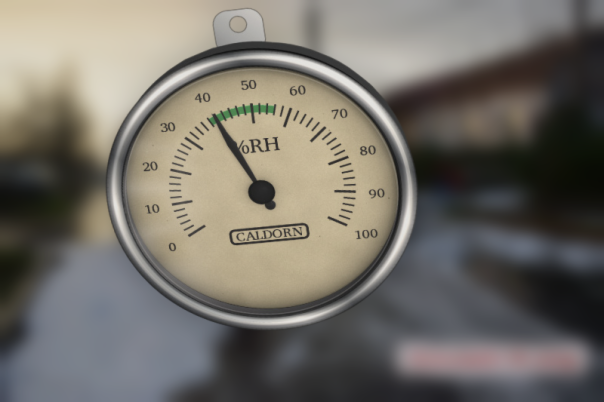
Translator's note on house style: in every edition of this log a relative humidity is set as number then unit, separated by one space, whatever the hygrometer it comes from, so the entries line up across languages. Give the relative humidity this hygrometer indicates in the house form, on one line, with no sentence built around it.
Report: 40 %
